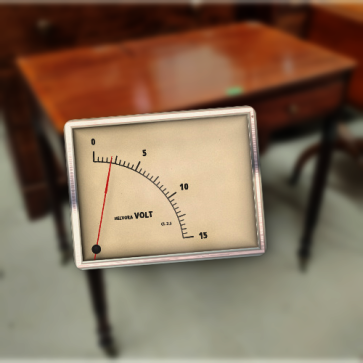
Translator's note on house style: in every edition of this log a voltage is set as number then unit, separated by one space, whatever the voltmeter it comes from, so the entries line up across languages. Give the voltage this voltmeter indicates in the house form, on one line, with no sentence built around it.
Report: 2 V
